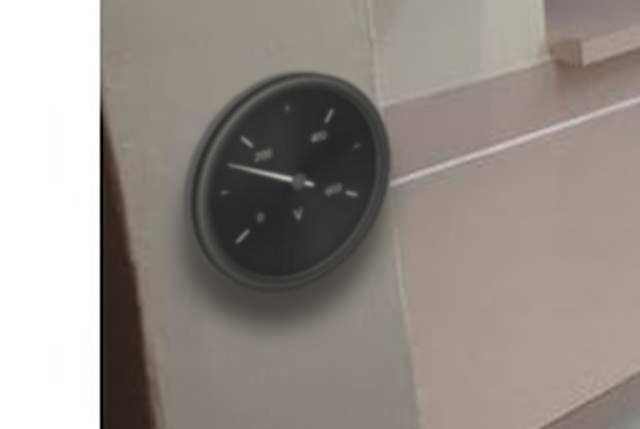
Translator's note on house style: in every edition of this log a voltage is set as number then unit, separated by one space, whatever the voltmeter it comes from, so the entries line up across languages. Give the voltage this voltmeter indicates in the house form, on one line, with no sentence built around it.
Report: 150 V
